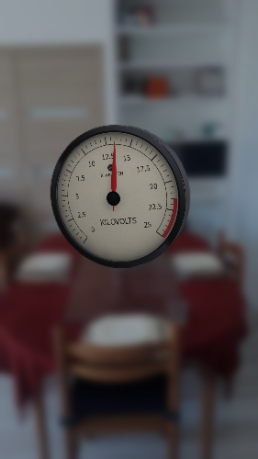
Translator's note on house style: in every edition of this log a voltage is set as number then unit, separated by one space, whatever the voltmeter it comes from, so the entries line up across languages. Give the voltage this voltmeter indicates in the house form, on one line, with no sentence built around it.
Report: 13.5 kV
